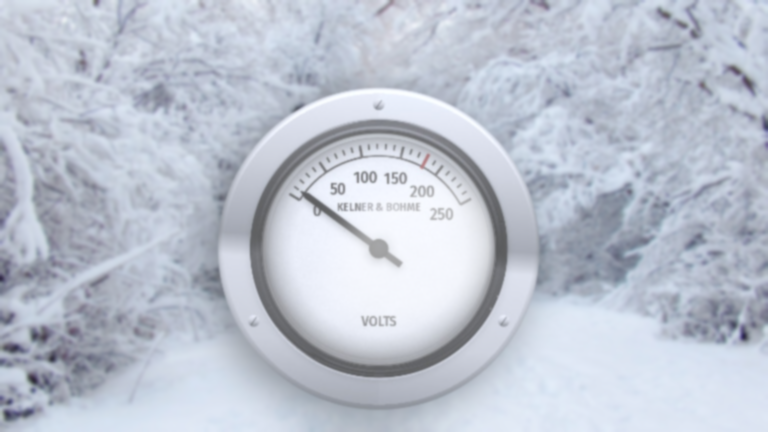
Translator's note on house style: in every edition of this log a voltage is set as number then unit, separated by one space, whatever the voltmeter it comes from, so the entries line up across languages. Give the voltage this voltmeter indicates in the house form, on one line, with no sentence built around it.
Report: 10 V
